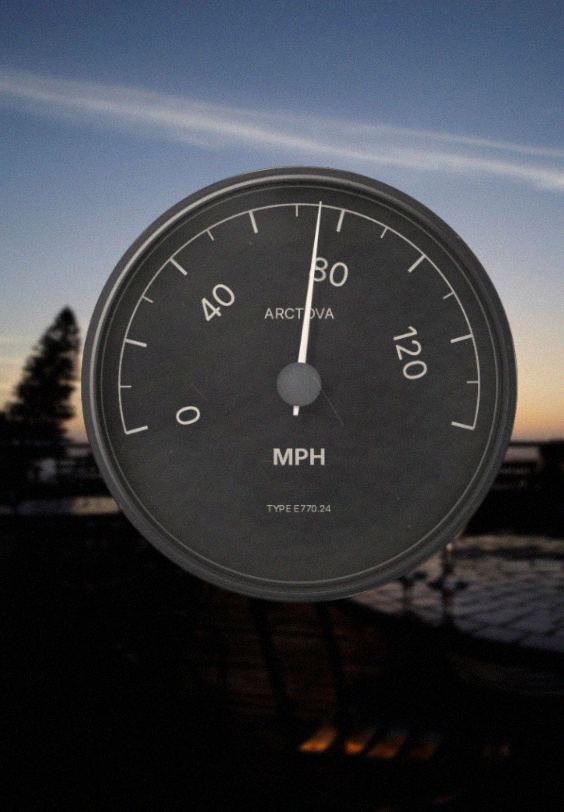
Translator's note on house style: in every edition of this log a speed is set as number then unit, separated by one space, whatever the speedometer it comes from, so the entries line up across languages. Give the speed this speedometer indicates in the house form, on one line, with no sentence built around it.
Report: 75 mph
